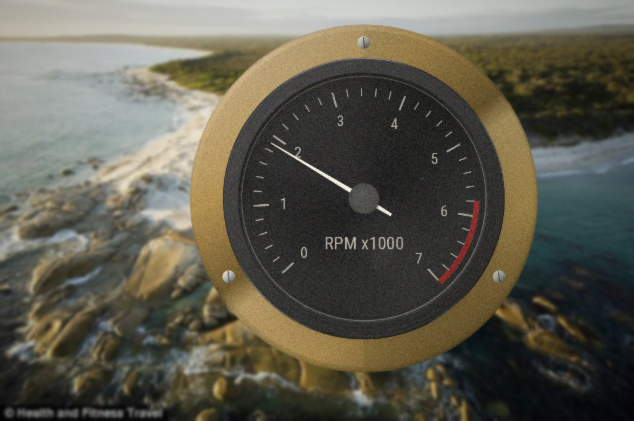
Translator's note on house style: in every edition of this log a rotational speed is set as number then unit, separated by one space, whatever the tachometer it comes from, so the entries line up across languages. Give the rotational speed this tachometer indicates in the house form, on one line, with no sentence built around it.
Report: 1900 rpm
